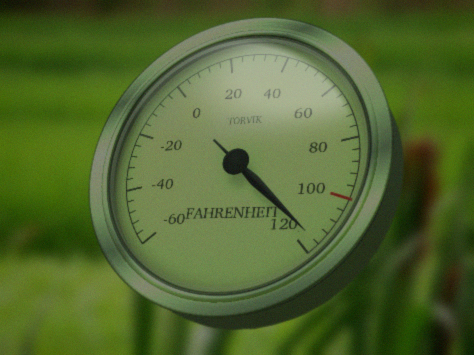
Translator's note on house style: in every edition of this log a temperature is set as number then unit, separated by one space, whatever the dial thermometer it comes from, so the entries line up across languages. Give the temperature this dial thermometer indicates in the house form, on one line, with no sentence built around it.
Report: 116 °F
